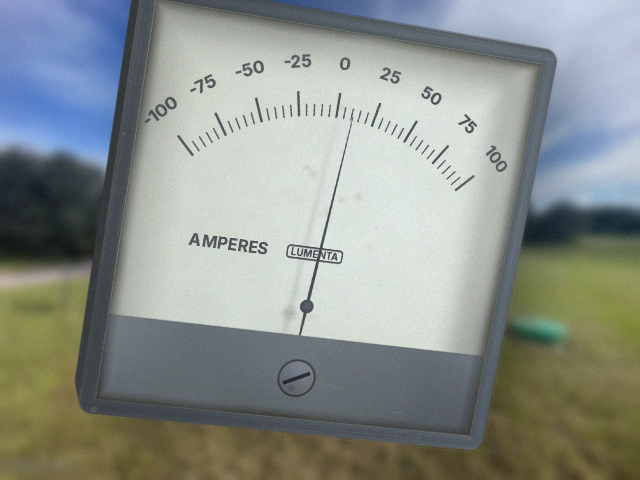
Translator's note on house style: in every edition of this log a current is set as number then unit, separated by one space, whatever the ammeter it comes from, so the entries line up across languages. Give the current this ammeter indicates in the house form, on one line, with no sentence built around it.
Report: 10 A
